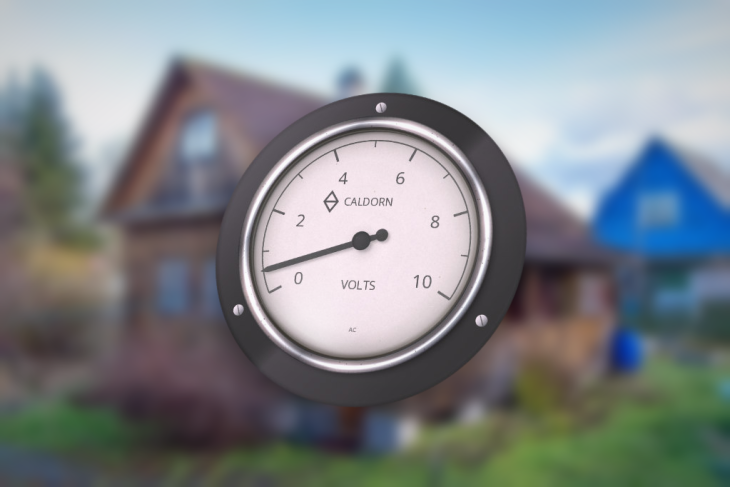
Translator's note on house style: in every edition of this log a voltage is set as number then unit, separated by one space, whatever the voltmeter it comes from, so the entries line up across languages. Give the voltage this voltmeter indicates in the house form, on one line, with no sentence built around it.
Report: 0.5 V
